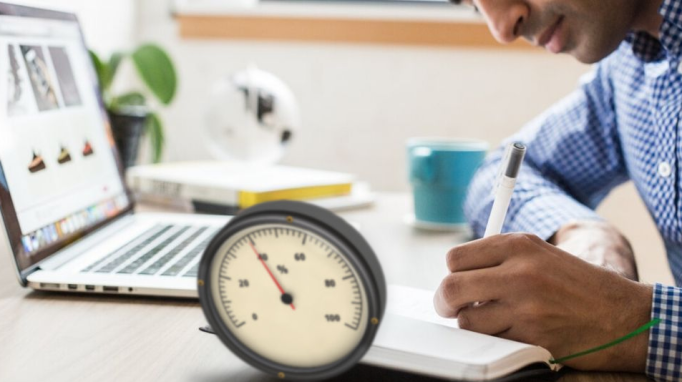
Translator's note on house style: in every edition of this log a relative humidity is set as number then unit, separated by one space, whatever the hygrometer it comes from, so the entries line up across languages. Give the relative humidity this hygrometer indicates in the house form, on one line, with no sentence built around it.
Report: 40 %
